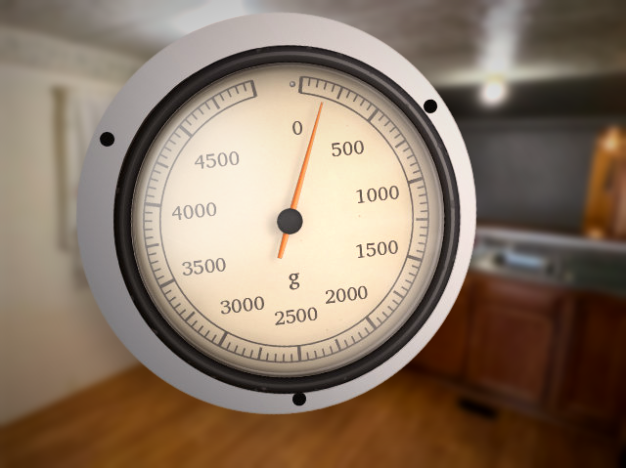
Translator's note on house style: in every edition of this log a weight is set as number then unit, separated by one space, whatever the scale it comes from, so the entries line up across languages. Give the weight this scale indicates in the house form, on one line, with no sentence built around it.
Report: 150 g
